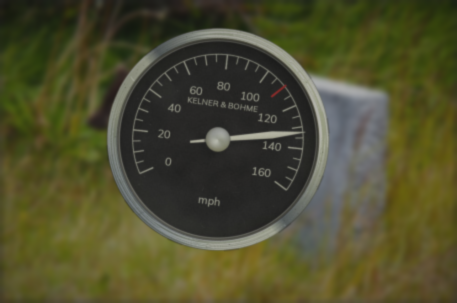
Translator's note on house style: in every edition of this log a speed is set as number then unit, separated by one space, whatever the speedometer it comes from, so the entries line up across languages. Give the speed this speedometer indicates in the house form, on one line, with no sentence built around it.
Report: 132.5 mph
